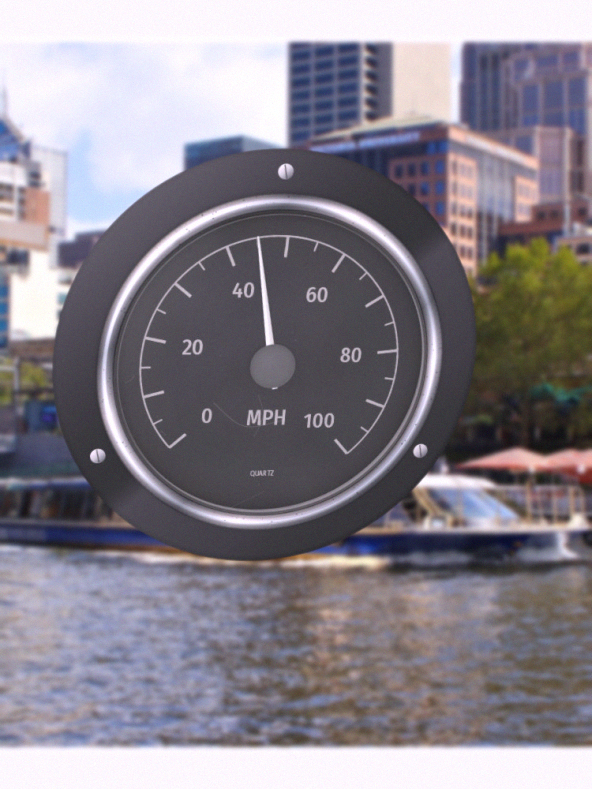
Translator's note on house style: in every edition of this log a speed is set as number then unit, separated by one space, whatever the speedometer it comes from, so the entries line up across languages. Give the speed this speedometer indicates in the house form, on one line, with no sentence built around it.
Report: 45 mph
